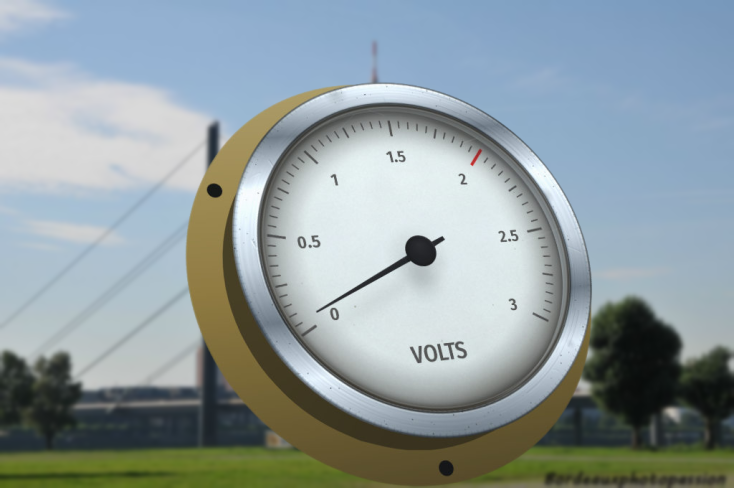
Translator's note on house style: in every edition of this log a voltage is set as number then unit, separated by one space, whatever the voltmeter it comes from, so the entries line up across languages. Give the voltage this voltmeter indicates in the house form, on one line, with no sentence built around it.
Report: 0.05 V
